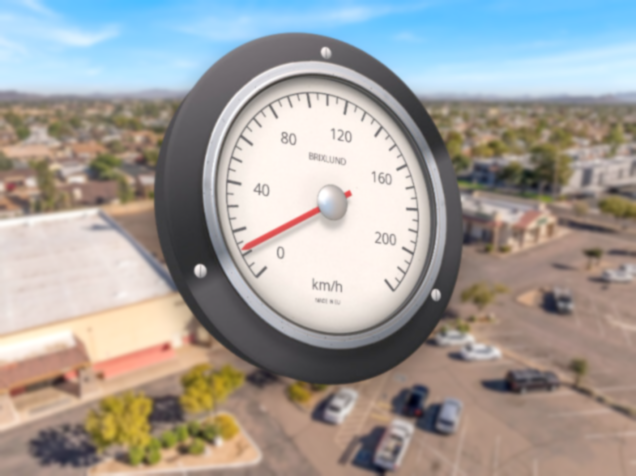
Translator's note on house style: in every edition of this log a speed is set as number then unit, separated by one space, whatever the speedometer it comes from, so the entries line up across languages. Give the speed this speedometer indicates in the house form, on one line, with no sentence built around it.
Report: 12.5 km/h
